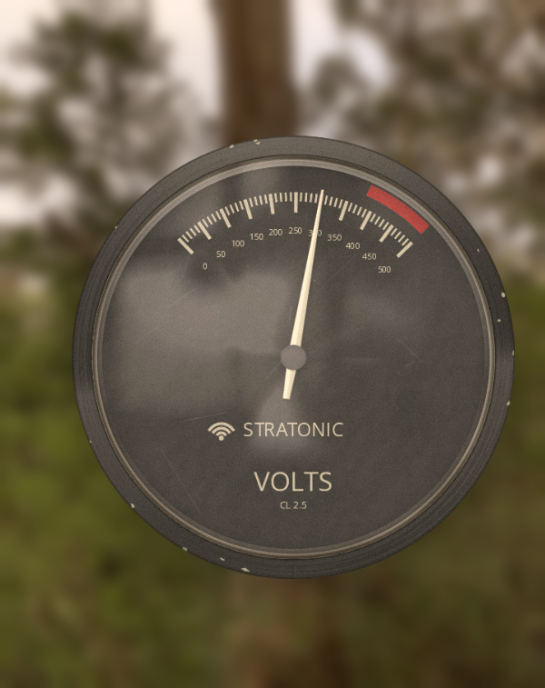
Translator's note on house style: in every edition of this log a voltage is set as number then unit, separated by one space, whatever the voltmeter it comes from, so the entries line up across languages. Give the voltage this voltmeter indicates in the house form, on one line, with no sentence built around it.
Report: 300 V
